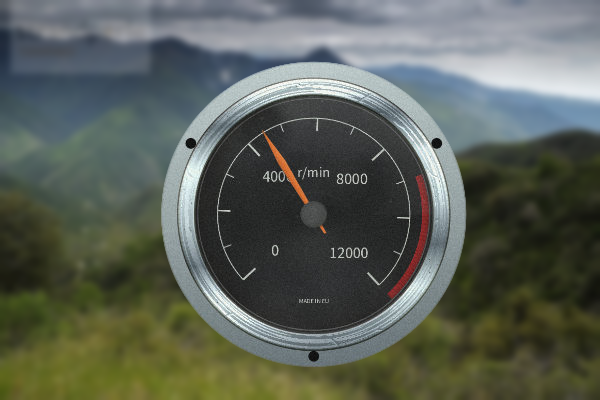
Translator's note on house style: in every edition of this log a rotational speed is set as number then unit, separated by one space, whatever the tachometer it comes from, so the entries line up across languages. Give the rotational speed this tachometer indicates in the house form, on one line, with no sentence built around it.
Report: 4500 rpm
